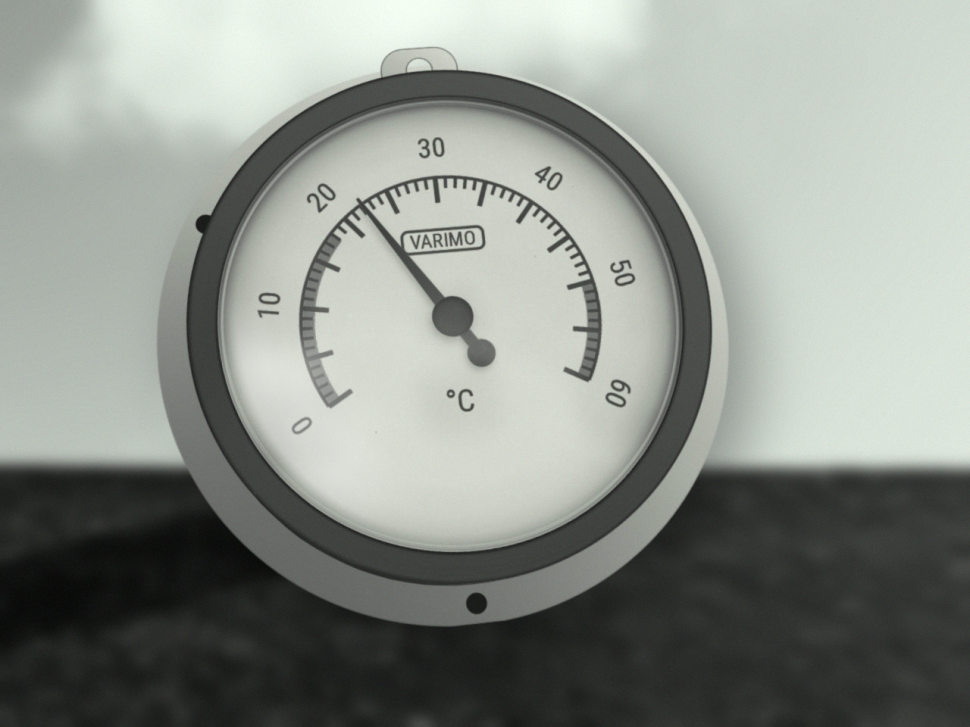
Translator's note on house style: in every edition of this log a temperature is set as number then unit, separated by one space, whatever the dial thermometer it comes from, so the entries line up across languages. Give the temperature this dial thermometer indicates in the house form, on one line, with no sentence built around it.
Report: 22 °C
